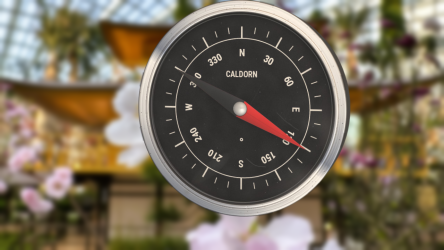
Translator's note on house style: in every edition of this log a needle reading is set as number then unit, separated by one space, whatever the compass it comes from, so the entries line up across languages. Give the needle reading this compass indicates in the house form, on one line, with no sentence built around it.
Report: 120 °
